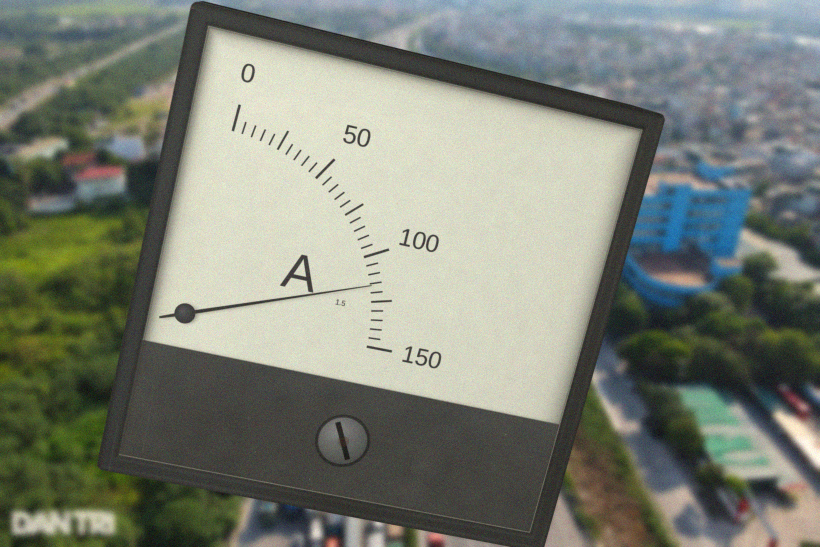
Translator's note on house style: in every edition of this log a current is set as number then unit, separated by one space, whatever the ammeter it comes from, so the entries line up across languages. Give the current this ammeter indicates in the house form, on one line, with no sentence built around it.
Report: 115 A
